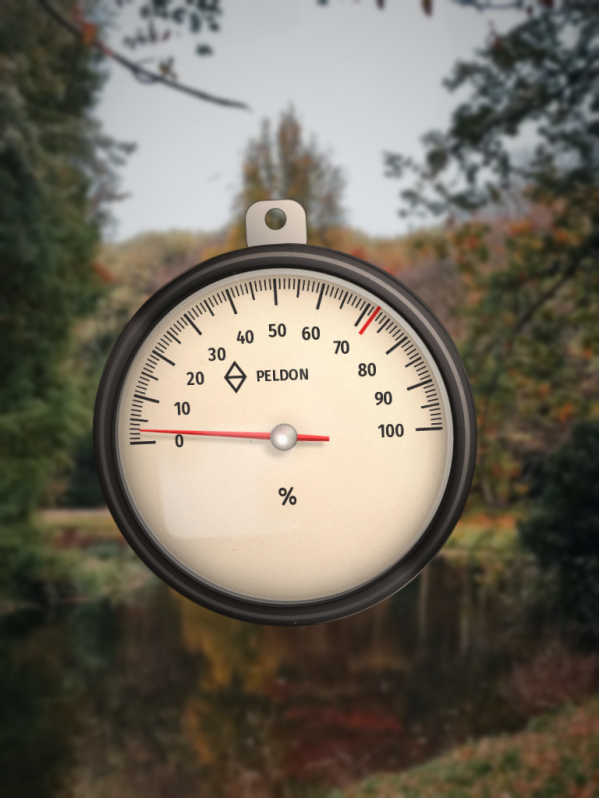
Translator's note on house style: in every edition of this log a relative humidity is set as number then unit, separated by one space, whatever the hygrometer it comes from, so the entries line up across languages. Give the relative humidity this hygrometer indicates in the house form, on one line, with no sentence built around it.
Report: 3 %
